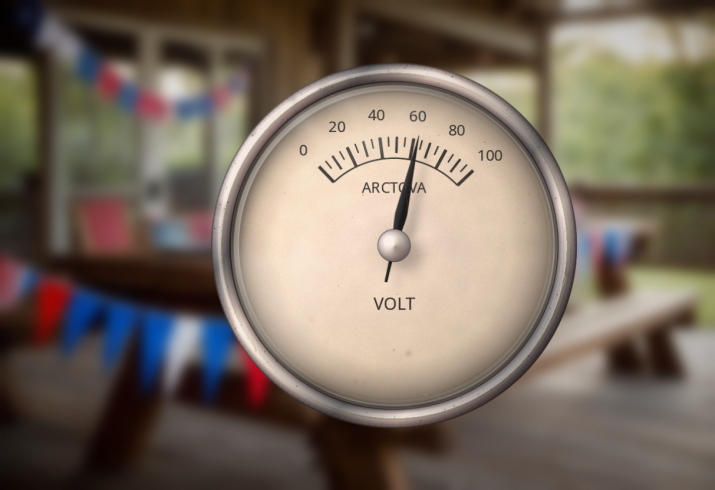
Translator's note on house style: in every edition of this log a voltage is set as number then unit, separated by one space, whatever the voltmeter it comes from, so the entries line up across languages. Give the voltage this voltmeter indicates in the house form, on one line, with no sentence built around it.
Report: 62.5 V
